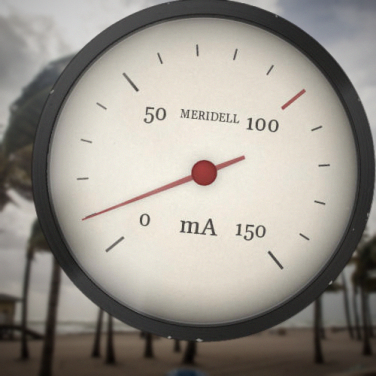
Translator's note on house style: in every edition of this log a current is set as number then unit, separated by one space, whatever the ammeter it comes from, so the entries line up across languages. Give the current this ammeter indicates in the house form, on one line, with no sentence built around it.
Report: 10 mA
